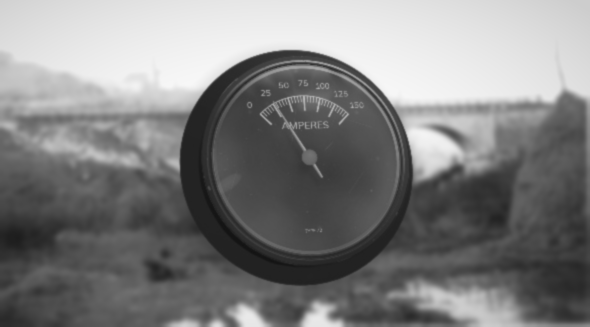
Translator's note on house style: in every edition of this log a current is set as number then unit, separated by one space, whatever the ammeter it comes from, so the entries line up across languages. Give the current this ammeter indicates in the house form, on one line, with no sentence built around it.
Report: 25 A
